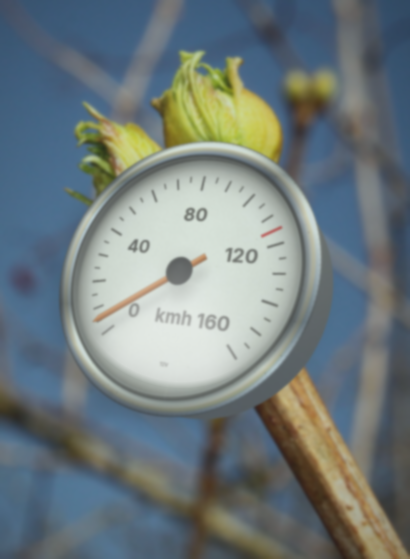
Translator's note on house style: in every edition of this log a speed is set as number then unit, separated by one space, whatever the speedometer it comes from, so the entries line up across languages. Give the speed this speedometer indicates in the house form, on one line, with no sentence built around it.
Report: 5 km/h
